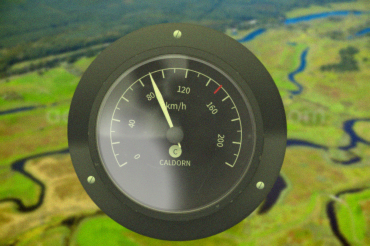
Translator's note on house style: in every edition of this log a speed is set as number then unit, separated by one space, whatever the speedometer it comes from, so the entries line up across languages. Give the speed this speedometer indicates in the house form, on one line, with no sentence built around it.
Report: 90 km/h
